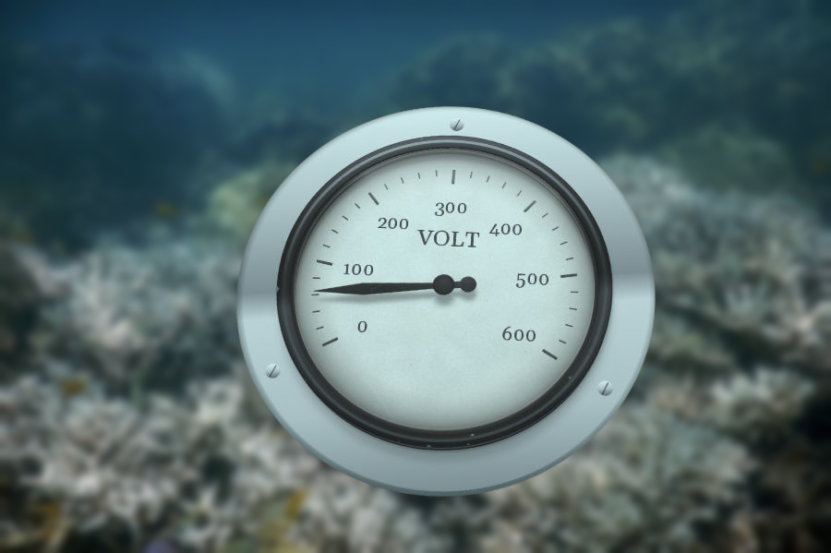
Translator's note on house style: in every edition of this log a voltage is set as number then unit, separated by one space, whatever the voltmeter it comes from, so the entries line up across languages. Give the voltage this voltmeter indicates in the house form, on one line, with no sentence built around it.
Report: 60 V
